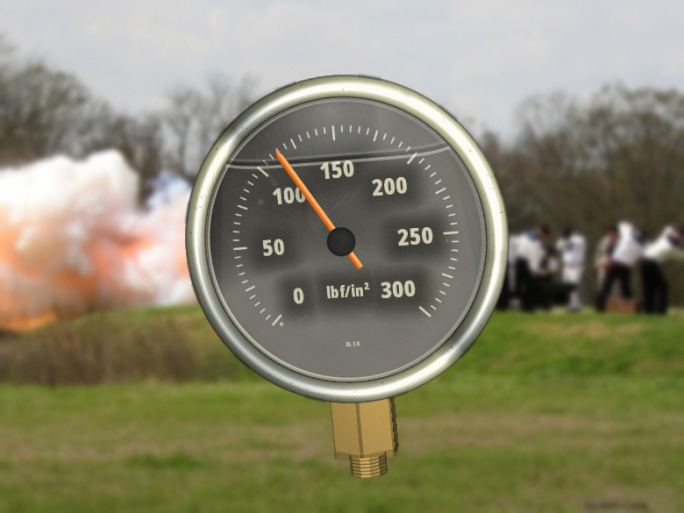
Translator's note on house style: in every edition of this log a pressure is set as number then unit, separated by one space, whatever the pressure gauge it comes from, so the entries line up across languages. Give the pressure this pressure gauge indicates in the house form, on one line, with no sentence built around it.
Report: 115 psi
